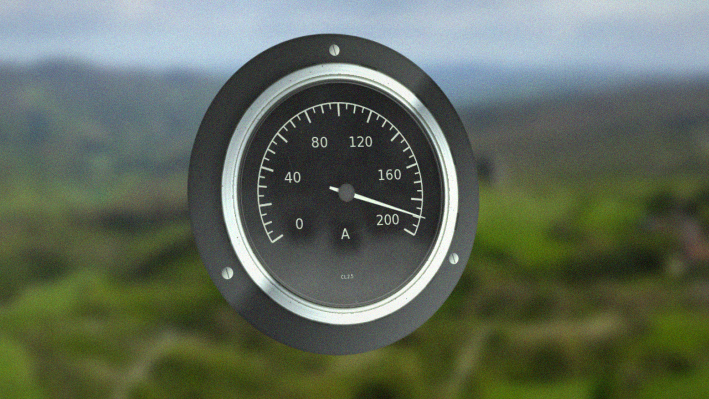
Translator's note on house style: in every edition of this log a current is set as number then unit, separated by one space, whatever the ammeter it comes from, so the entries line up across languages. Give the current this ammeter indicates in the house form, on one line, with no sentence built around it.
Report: 190 A
